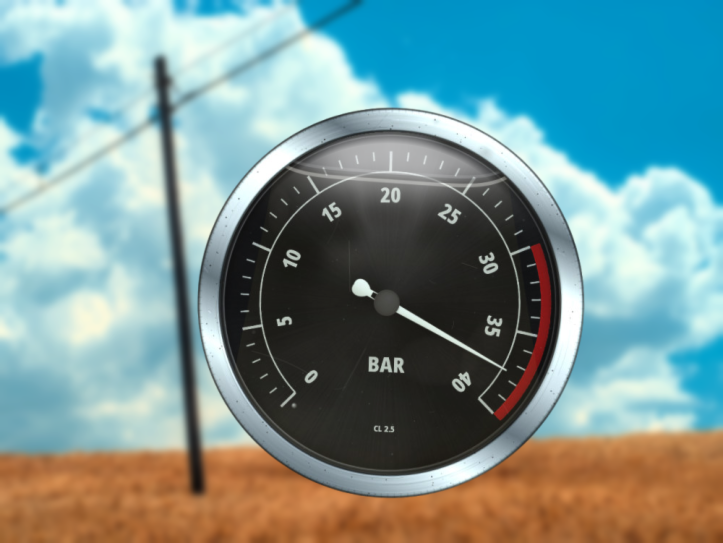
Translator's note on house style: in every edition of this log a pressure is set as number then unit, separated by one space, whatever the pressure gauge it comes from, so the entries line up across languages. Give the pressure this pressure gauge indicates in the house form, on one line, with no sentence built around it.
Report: 37.5 bar
